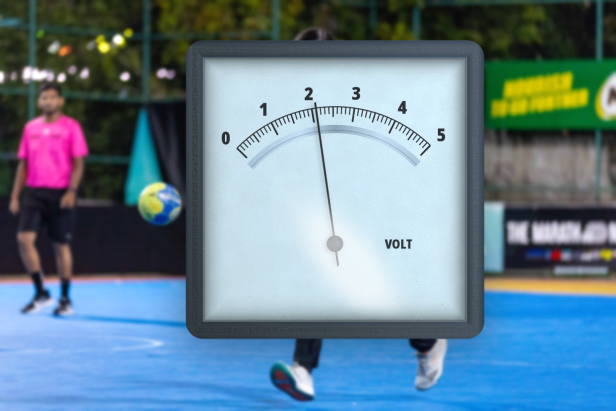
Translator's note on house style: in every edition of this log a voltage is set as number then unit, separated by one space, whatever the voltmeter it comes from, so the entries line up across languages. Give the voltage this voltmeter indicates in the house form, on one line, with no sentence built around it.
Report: 2.1 V
